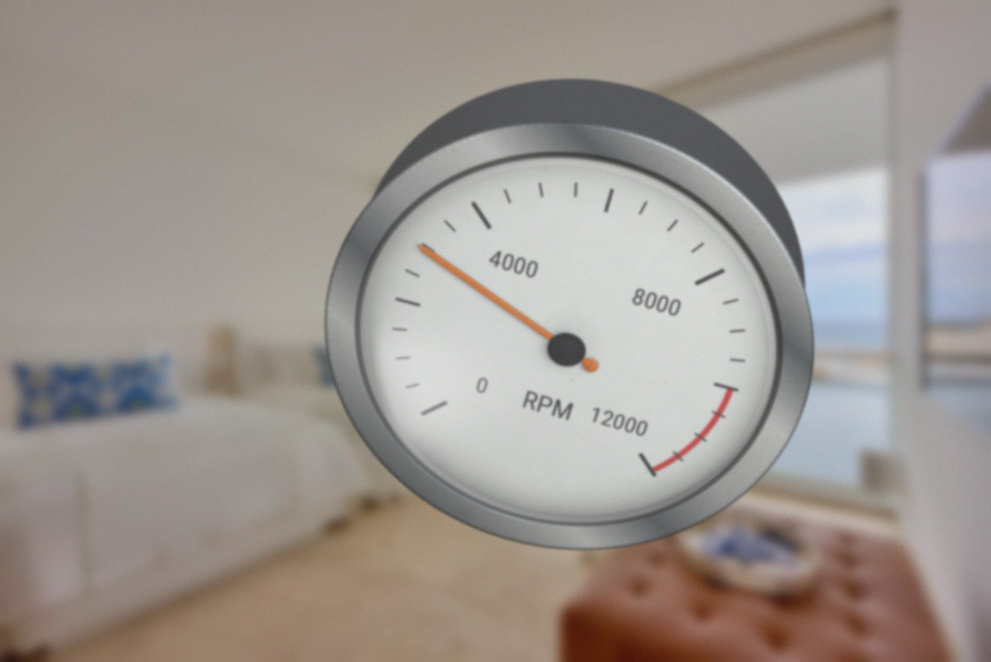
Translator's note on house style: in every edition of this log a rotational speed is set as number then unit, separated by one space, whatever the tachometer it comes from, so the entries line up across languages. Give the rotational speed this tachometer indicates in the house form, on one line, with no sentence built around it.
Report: 3000 rpm
